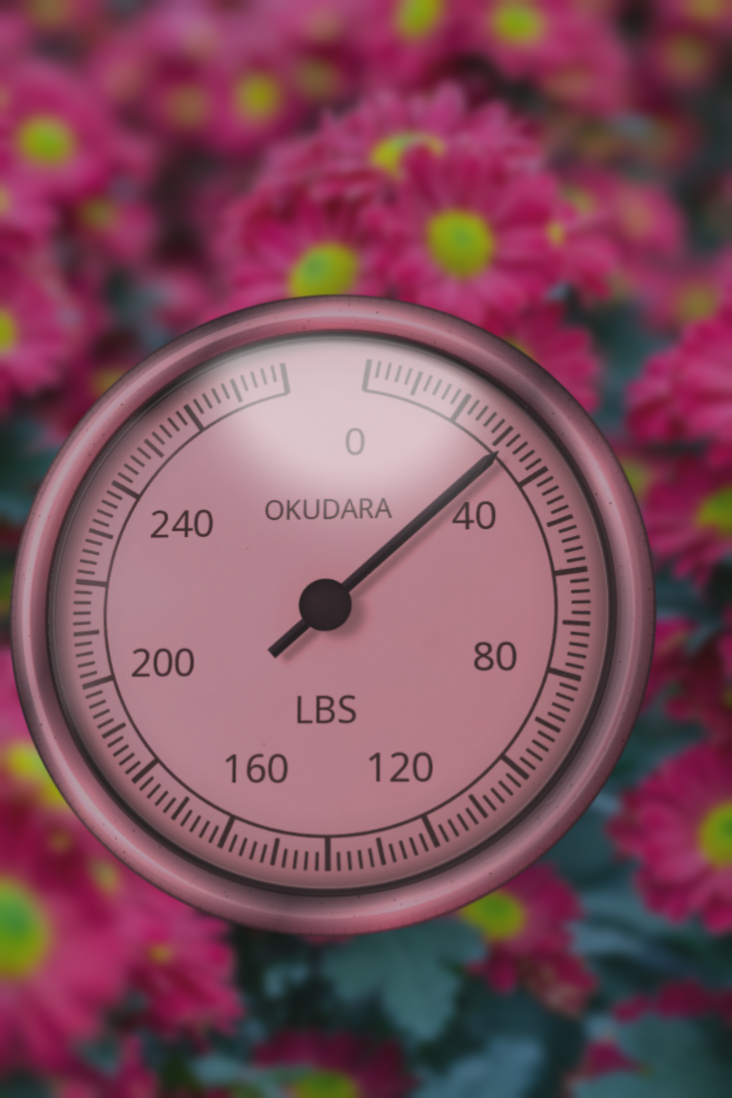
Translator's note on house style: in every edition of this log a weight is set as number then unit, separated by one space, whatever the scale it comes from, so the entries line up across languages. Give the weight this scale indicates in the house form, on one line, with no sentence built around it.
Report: 32 lb
